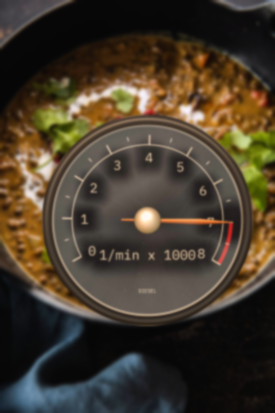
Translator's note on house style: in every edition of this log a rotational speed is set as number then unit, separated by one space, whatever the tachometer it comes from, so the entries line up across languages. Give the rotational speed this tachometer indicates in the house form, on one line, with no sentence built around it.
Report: 7000 rpm
